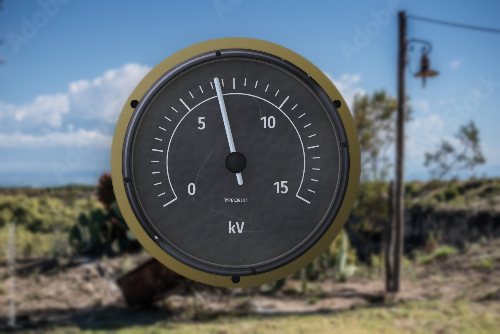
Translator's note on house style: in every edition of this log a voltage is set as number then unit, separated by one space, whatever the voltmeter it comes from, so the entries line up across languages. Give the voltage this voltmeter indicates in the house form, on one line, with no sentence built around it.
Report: 6.75 kV
